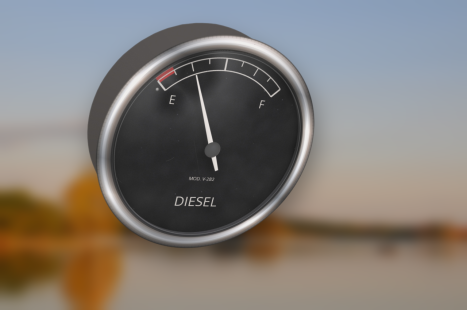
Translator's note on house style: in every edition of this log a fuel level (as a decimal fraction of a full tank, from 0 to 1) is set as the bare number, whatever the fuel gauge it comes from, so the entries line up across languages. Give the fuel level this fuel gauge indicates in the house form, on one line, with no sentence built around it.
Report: 0.25
